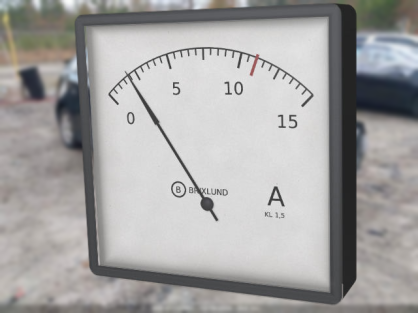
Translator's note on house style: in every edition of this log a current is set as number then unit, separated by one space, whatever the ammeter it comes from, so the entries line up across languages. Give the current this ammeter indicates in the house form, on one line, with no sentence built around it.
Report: 2 A
